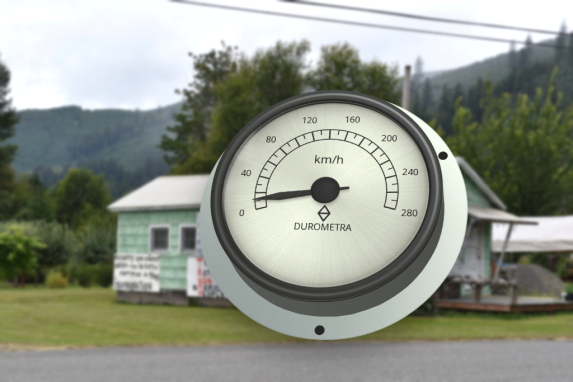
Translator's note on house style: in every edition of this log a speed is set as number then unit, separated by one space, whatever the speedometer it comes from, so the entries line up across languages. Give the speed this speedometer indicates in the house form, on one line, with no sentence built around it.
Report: 10 km/h
